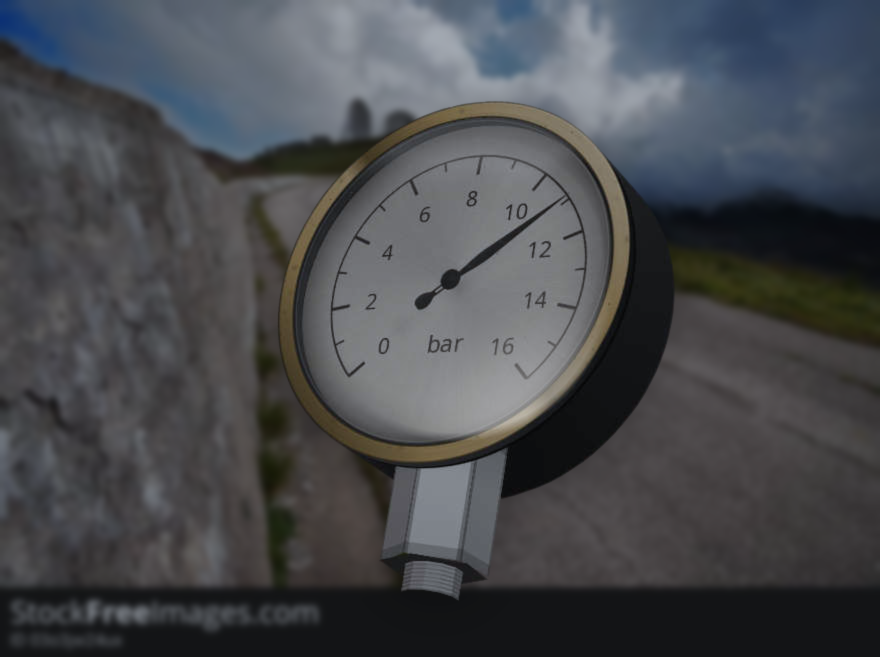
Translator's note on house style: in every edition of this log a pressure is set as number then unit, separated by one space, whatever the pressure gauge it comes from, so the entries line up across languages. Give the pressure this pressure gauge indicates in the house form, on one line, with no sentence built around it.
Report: 11 bar
